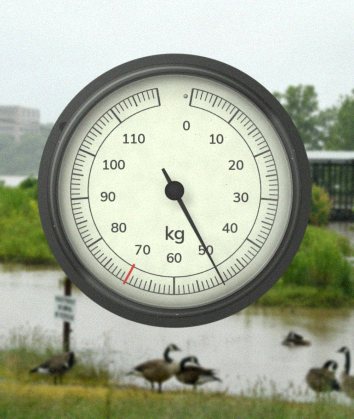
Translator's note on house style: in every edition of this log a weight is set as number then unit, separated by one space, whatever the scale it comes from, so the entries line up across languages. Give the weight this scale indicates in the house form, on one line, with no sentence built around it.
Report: 50 kg
